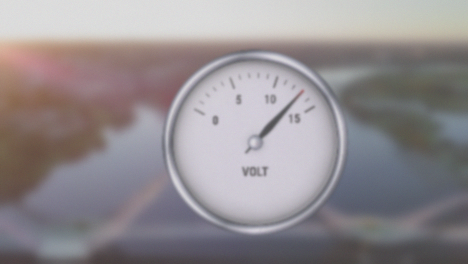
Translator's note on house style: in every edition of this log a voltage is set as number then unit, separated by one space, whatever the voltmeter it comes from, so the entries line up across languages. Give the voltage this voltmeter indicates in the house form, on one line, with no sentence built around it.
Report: 13 V
